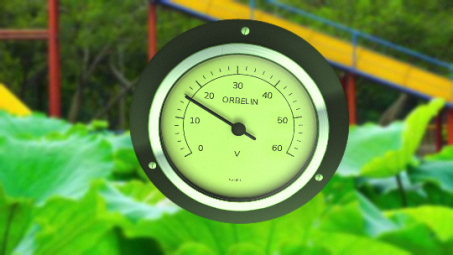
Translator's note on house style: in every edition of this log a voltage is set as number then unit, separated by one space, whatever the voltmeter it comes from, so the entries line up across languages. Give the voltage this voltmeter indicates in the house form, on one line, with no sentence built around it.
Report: 16 V
